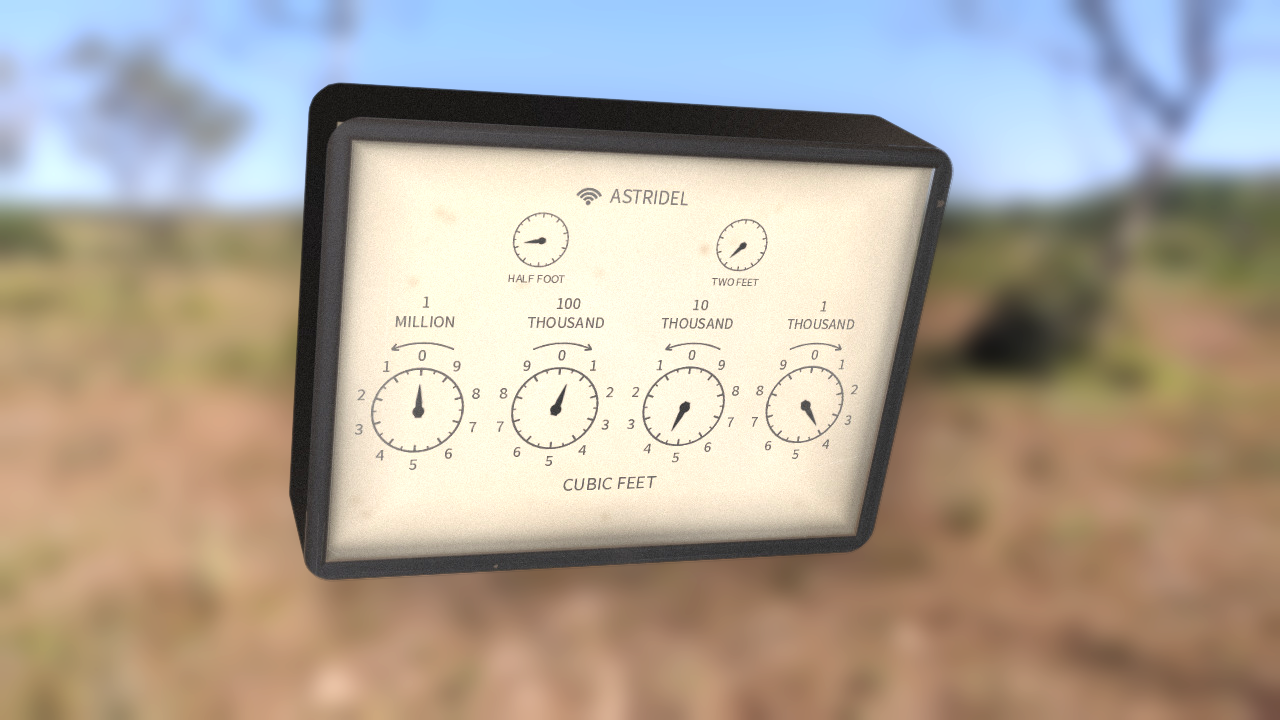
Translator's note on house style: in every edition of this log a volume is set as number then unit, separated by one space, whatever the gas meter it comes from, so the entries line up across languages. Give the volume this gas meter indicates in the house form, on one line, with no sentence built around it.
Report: 4400 ft³
